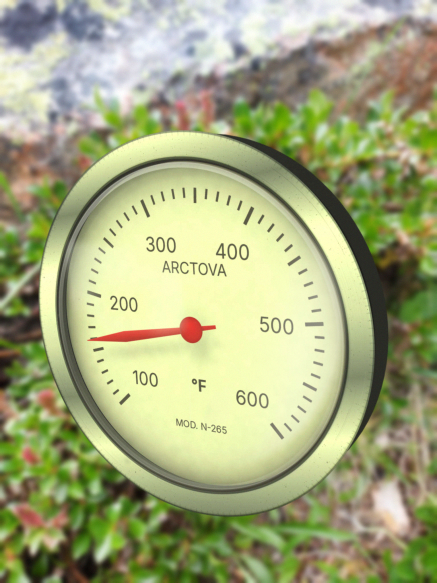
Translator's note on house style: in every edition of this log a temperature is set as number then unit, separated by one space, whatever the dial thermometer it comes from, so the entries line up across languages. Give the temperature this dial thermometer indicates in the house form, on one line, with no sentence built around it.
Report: 160 °F
